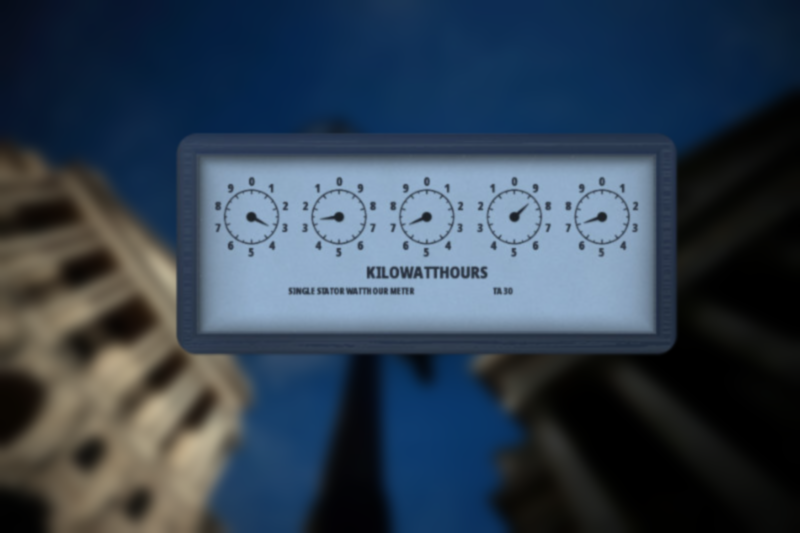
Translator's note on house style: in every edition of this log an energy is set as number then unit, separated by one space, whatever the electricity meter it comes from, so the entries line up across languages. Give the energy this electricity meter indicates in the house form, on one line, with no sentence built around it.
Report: 32687 kWh
